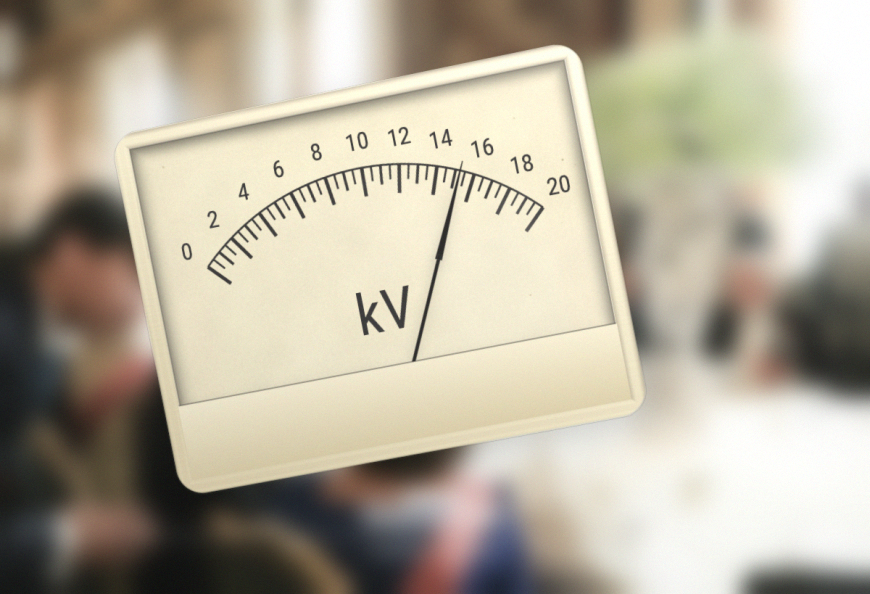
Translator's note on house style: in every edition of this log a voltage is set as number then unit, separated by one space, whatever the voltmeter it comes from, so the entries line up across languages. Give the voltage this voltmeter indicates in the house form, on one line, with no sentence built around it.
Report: 15.25 kV
